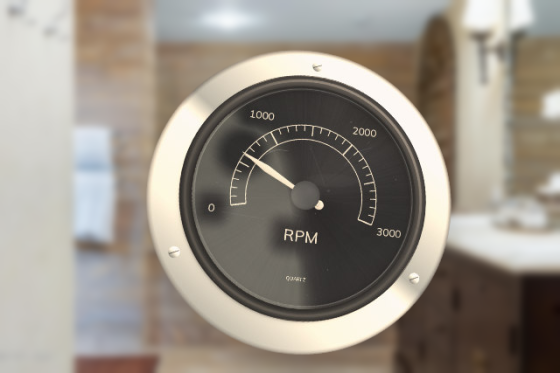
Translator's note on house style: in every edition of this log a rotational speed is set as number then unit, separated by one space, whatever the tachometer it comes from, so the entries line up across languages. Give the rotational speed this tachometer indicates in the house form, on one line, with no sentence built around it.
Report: 600 rpm
